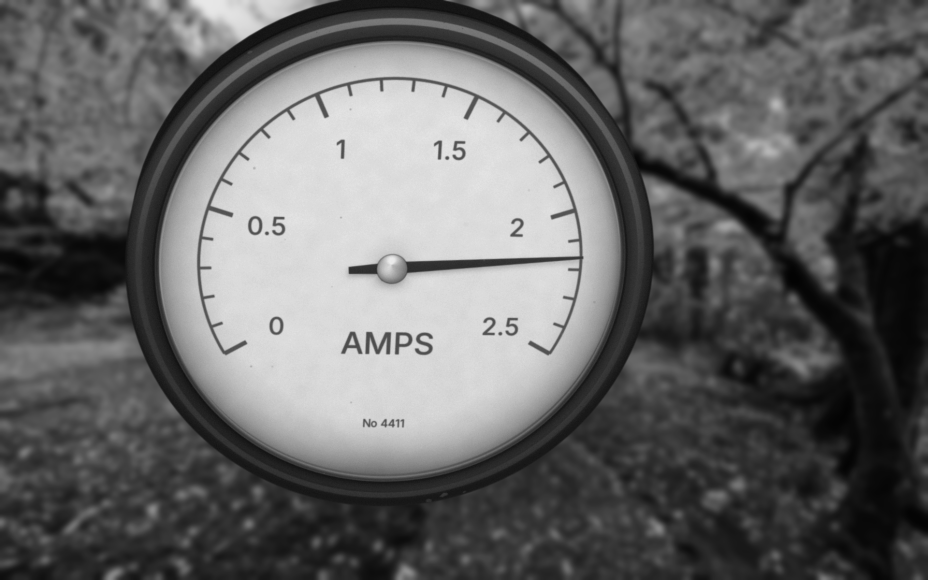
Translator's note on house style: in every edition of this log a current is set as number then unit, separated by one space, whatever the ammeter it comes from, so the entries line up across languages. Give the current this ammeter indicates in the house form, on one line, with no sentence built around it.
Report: 2.15 A
